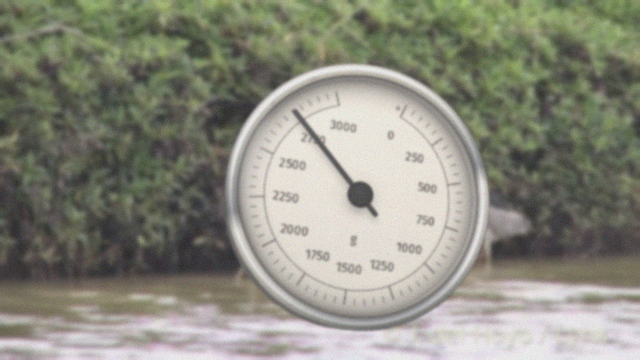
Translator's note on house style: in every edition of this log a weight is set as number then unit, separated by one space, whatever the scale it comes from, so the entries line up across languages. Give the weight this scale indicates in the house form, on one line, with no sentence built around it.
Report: 2750 g
